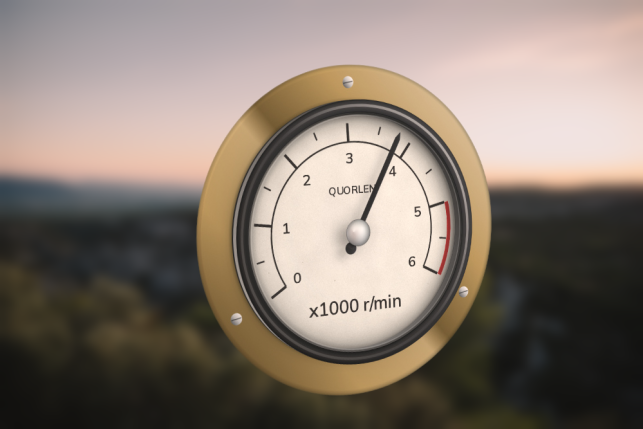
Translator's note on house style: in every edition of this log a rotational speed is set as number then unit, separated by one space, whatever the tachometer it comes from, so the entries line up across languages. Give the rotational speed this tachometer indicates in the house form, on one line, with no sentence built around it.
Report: 3750 rpm
